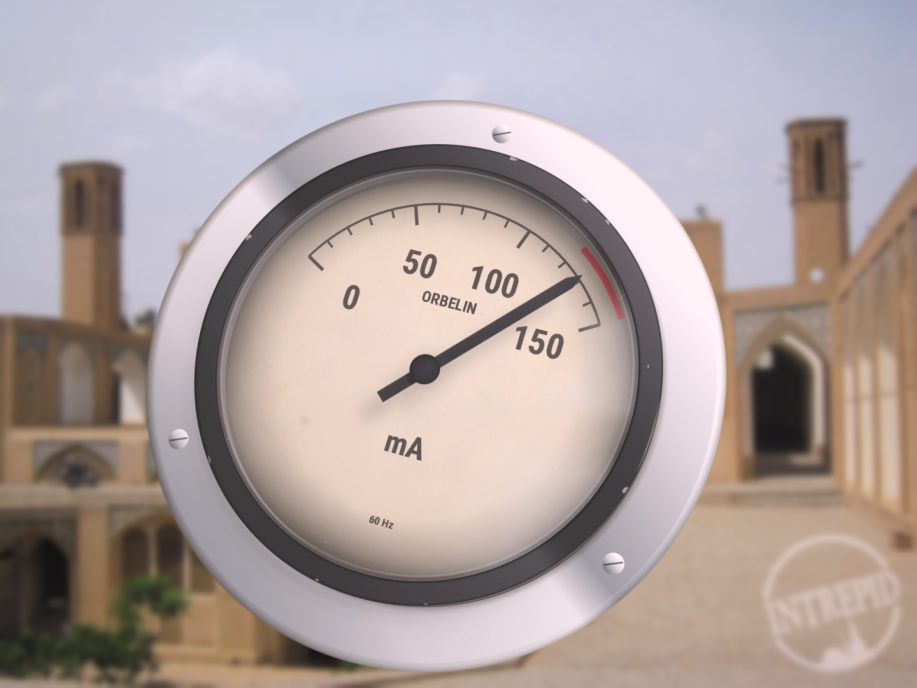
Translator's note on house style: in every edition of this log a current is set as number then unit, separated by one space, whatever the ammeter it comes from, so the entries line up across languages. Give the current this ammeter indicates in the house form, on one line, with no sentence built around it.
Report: 130 mA
